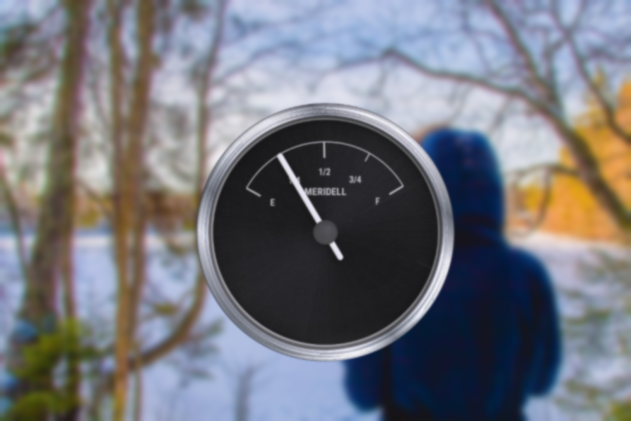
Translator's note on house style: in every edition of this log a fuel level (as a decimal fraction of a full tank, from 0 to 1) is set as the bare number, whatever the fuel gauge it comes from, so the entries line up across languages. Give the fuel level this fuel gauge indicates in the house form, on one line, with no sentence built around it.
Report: 0.25
